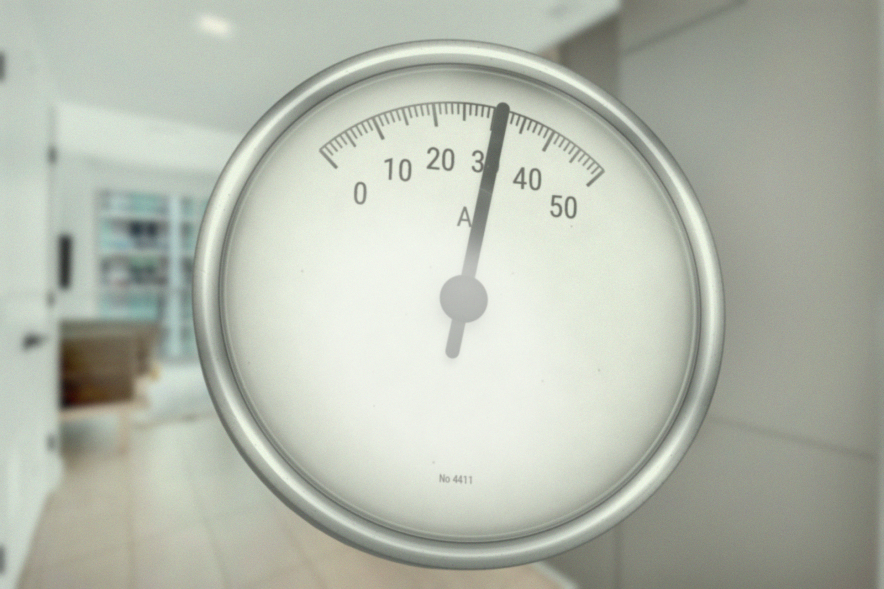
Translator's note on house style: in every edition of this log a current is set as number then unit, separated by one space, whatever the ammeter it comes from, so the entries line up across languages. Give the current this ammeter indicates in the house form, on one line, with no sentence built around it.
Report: 31 A
